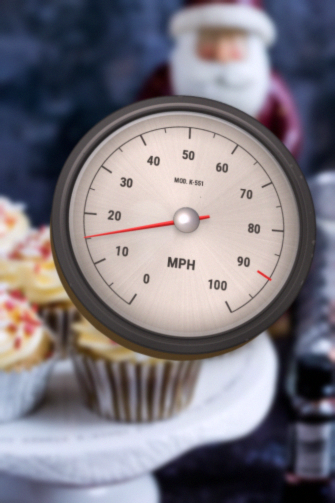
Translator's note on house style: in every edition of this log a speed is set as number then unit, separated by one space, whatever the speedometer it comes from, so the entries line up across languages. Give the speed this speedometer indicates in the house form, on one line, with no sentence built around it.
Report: 15 mph
